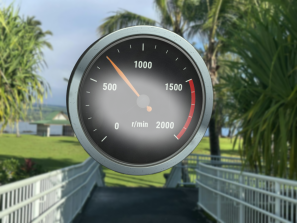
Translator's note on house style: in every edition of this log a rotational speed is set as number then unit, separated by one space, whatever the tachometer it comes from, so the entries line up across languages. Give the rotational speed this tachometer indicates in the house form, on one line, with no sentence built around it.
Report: 700 rpm
